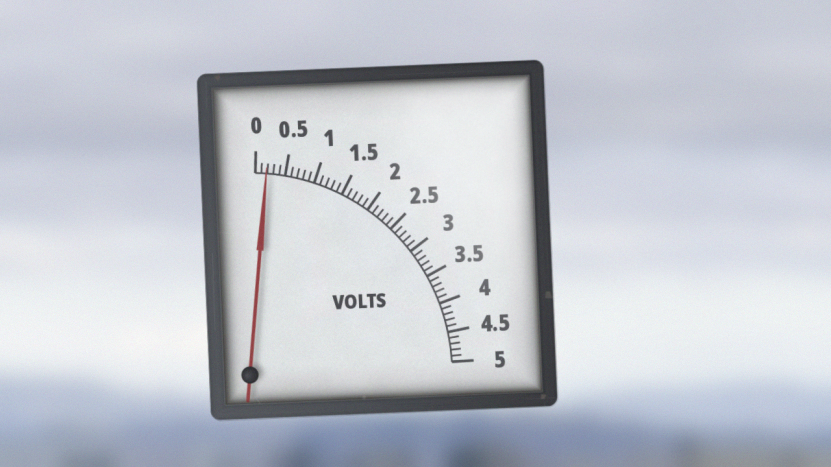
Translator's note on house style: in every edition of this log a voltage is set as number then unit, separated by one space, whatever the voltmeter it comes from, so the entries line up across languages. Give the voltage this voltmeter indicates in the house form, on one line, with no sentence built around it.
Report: 0.2 V
